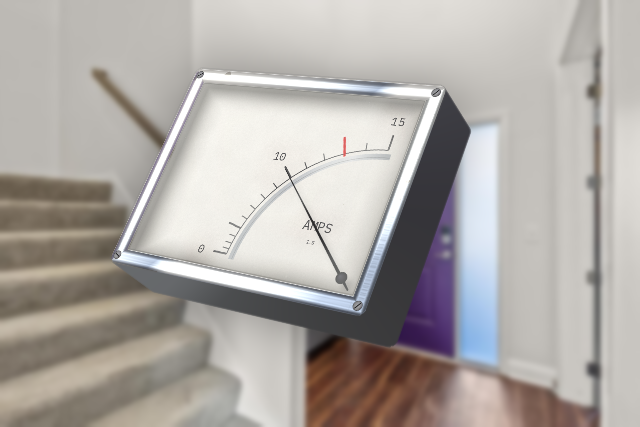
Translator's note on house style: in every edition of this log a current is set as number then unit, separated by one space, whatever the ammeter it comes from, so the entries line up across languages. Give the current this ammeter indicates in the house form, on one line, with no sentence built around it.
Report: 10 A
